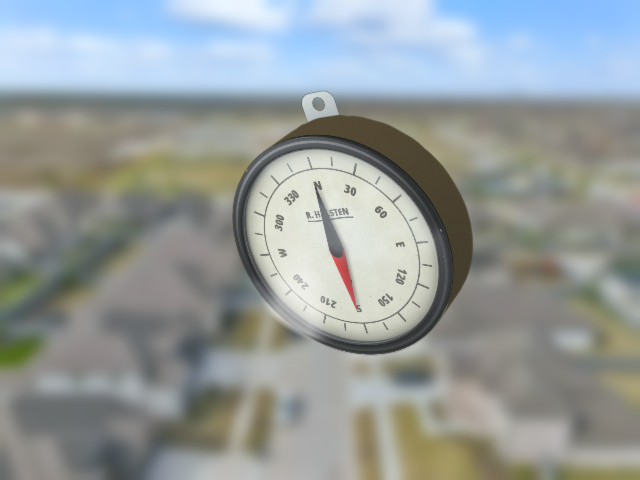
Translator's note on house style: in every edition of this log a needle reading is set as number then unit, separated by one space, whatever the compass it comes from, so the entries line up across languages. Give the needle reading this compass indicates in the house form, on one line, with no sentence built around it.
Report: 180 °
